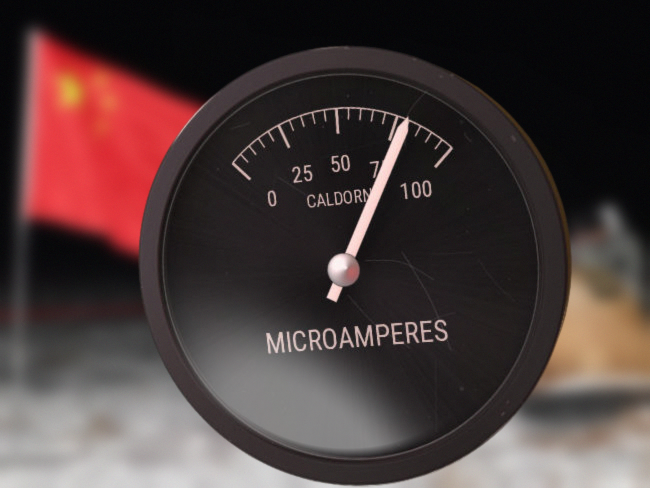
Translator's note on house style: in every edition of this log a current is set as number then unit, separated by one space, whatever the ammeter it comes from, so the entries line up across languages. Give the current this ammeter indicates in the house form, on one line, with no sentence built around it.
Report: 80 µA
